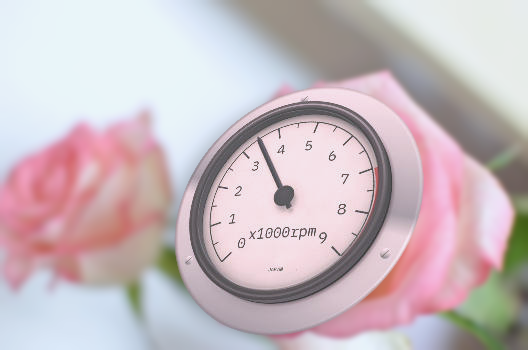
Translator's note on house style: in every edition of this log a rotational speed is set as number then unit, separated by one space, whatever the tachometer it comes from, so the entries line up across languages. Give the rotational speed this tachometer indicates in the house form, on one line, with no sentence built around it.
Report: 3500 rpm
